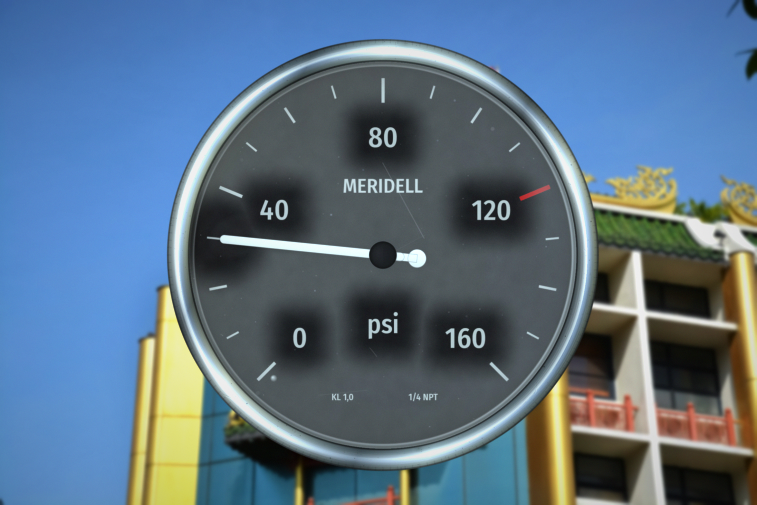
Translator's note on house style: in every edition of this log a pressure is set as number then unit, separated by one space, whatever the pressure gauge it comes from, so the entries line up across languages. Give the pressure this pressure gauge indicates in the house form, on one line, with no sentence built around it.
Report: 30 psi
